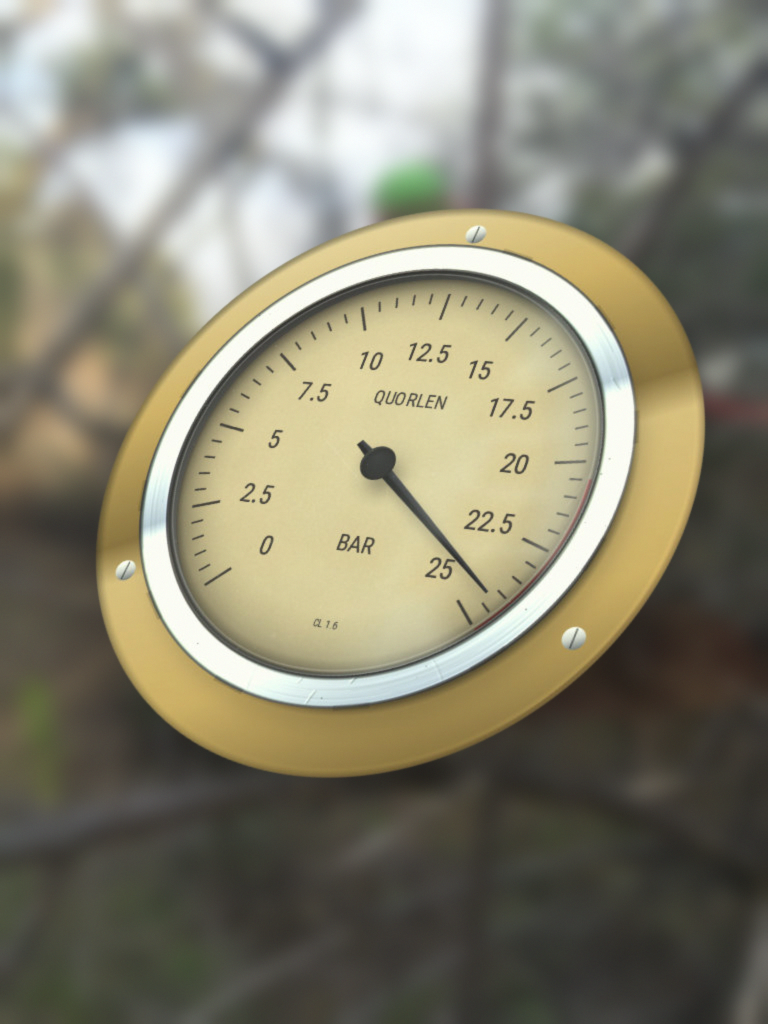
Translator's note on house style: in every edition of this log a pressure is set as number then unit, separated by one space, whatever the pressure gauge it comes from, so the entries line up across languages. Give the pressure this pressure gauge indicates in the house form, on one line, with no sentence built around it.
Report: 24.25 bar
